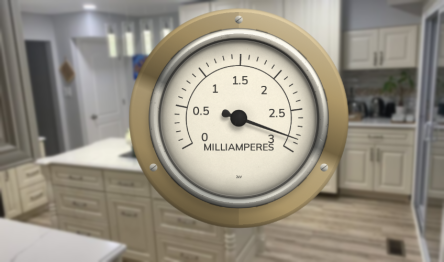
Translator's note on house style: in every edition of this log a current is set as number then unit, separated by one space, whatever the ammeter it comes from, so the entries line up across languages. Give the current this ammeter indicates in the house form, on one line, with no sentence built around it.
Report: 2.85 mA
